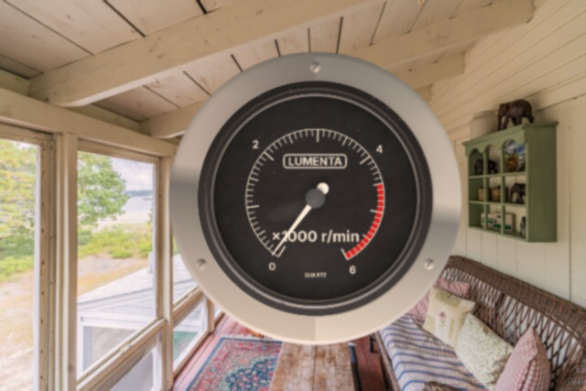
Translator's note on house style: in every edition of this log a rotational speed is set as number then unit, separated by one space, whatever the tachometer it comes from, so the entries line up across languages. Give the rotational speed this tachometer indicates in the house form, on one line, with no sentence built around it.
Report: 100 rpm
